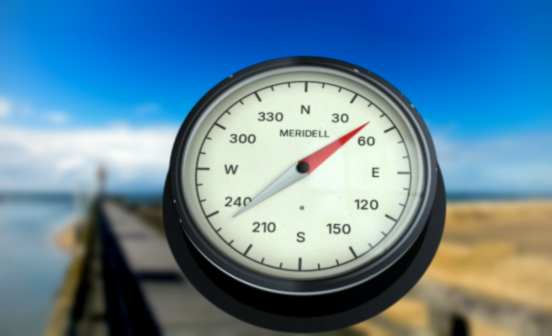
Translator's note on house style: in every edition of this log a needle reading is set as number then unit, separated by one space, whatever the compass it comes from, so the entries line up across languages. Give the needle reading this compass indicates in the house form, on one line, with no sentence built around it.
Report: 50 °
